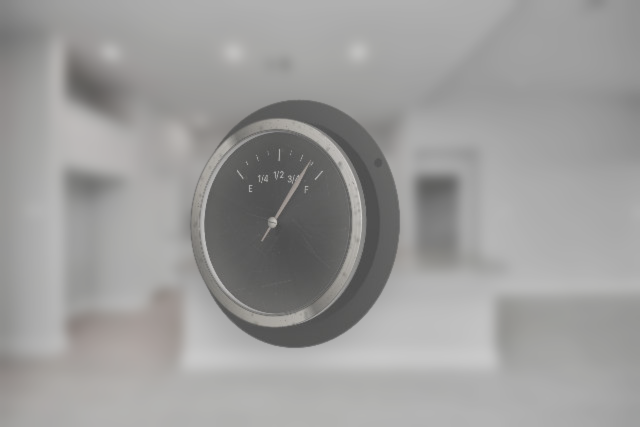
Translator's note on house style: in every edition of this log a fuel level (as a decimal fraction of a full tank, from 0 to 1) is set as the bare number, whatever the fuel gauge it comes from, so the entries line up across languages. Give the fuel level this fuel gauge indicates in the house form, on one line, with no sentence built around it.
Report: 0.875
